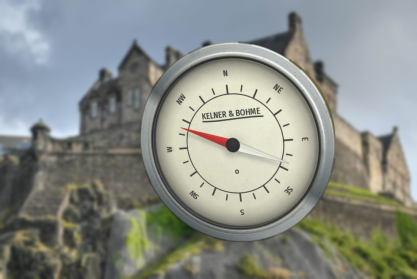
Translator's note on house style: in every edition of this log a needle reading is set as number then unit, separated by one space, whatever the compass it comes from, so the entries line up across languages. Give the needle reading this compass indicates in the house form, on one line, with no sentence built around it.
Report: 292.5 °
